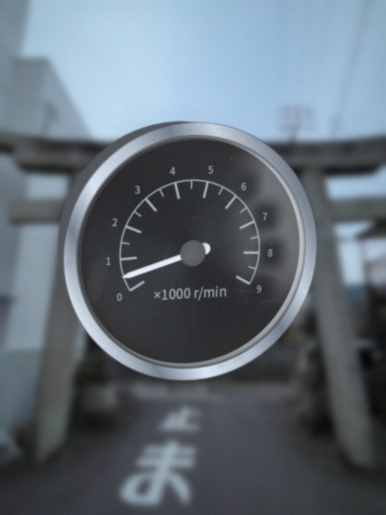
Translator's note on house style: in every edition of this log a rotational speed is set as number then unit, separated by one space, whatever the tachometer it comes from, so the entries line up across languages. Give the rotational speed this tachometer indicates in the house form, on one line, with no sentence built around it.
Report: 500 rpm
